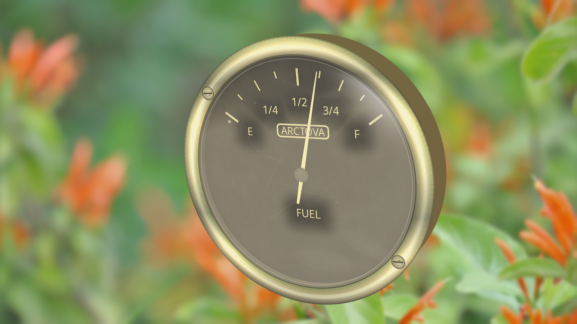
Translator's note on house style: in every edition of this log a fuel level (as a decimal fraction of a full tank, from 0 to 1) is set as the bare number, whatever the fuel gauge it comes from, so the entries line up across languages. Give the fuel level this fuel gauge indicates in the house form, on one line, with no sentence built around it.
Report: 0.625
